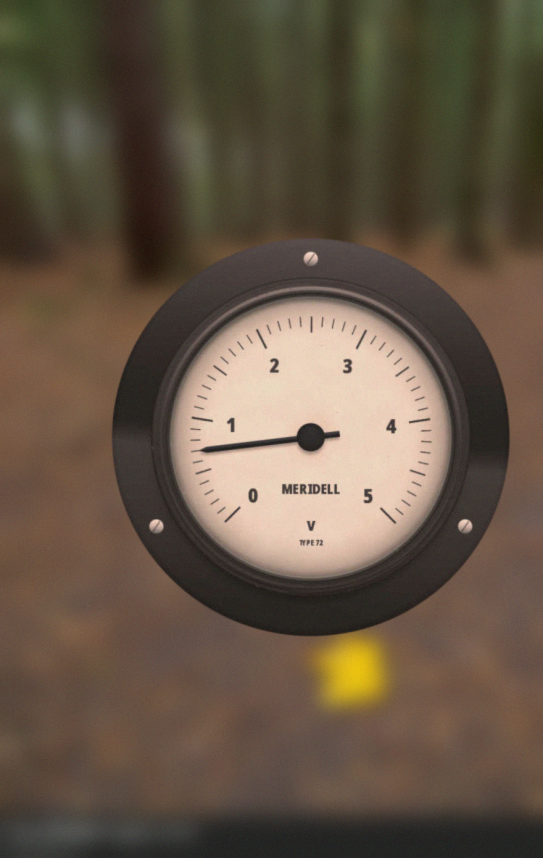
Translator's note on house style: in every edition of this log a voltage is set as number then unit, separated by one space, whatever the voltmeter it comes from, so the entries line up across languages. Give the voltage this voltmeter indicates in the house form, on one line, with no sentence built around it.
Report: 0.7 V
